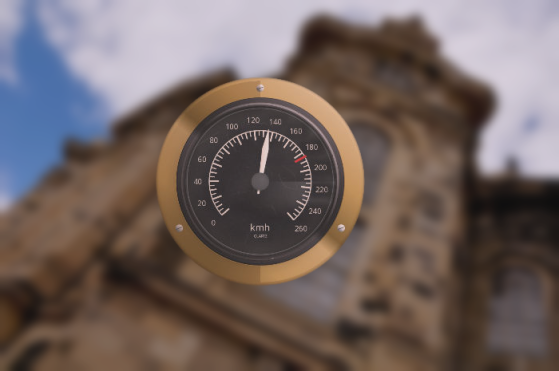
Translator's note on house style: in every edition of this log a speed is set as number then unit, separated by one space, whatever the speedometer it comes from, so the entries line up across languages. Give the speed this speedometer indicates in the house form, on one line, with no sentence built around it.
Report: 135 km/h
